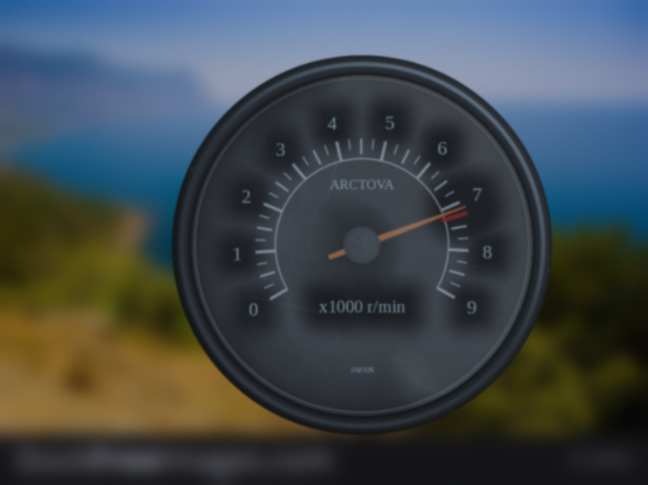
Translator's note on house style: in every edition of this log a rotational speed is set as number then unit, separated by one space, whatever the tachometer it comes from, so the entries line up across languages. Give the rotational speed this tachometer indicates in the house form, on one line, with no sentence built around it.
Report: 7125 rpm
